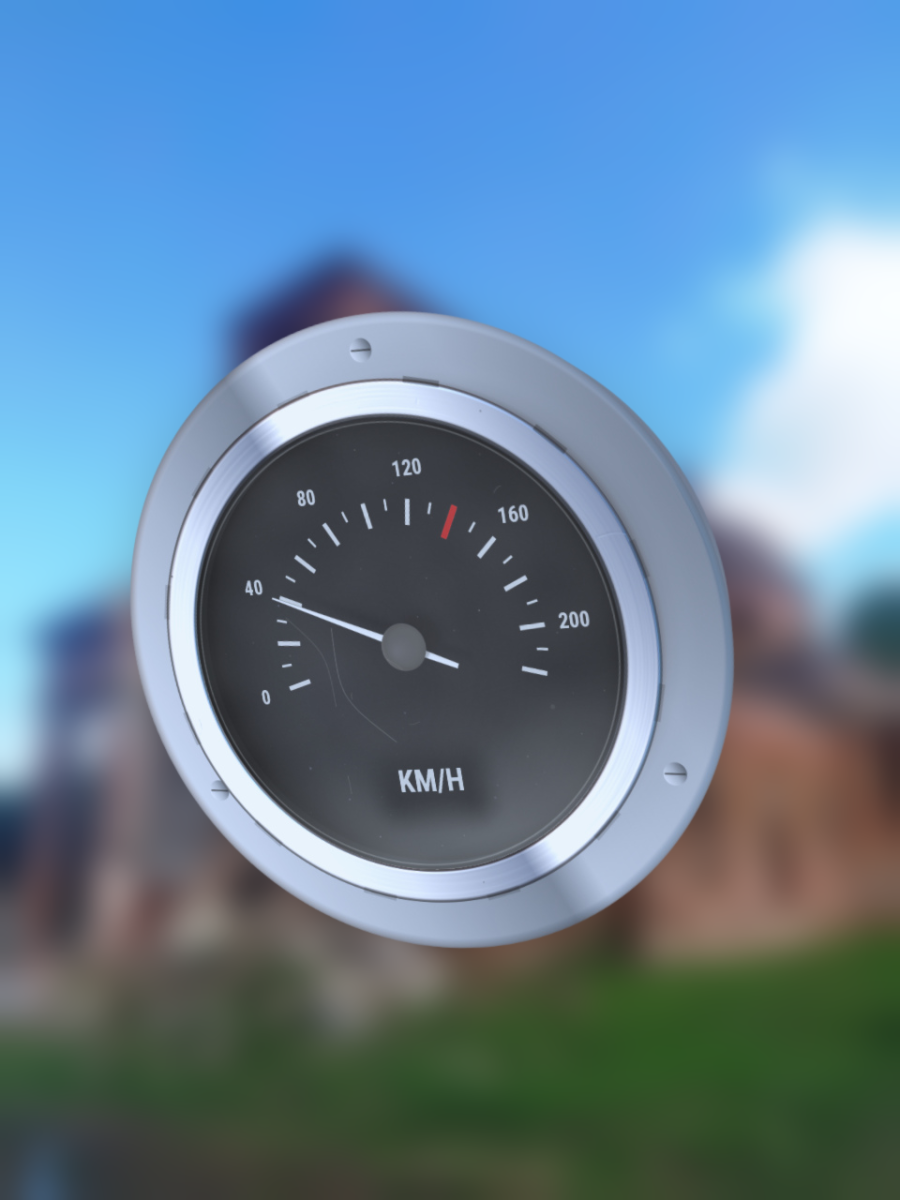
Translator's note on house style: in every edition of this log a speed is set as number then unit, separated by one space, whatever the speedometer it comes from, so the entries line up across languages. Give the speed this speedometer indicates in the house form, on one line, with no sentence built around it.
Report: 40 km/h
